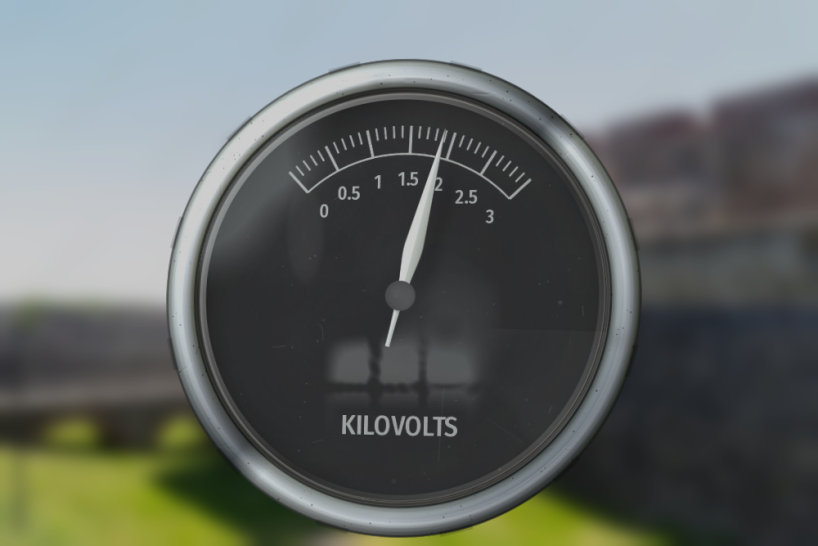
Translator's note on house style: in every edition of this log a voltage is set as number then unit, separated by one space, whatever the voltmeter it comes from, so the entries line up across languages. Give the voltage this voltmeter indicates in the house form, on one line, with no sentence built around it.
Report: 1.9 kV
